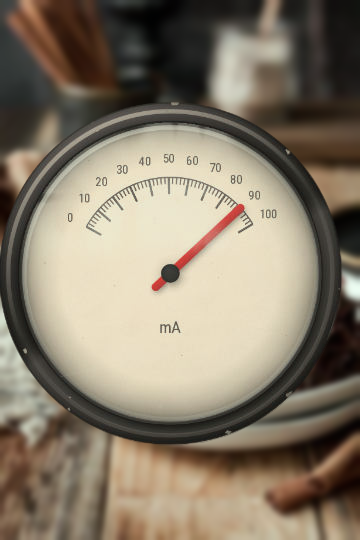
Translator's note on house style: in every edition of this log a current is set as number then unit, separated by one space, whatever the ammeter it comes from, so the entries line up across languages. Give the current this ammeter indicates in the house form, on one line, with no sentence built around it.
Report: 90 mA
